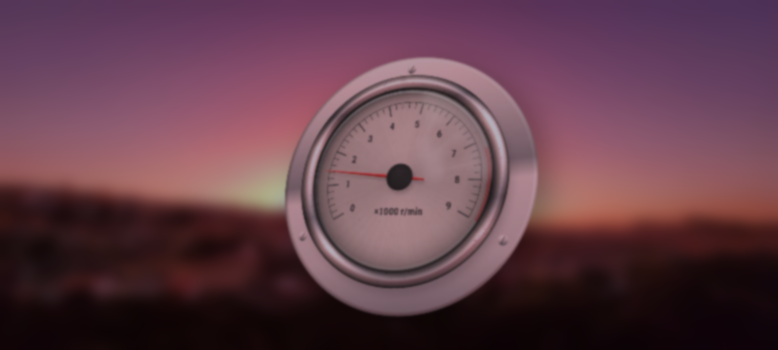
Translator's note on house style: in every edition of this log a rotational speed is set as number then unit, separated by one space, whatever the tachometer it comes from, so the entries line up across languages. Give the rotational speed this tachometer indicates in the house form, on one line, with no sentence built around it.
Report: 1400 rpm
